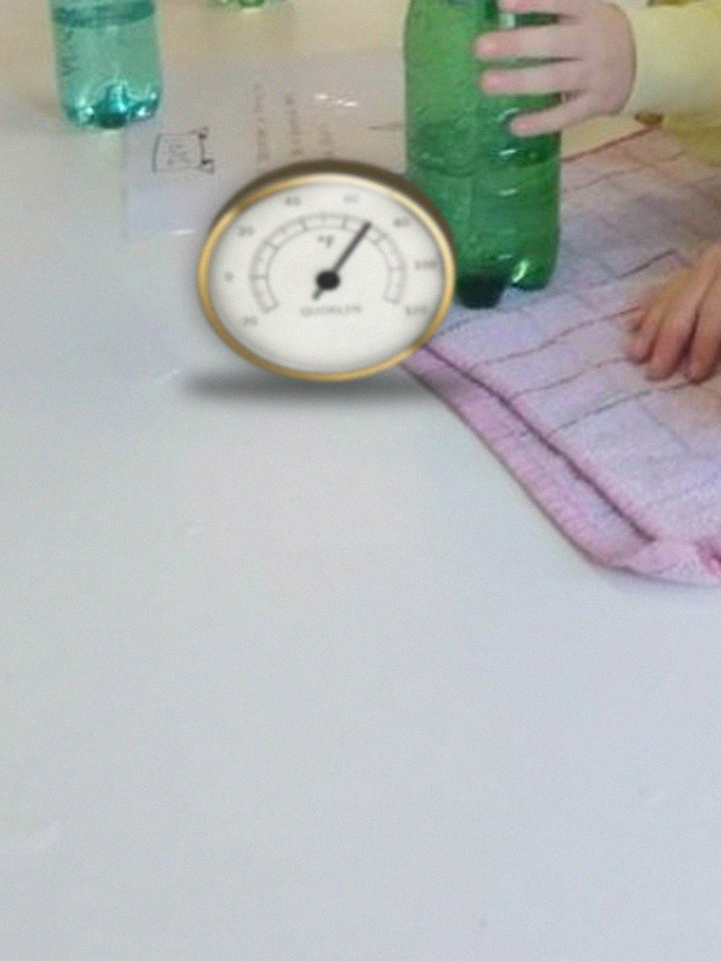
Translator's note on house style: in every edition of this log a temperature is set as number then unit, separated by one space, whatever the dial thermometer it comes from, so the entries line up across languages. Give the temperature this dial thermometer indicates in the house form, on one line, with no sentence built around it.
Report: 70 °F
